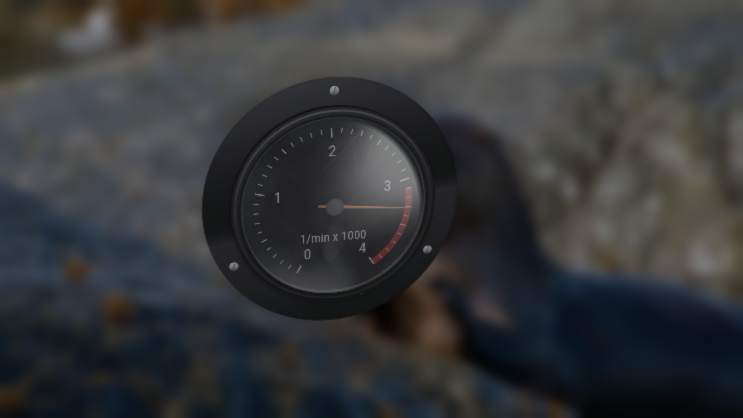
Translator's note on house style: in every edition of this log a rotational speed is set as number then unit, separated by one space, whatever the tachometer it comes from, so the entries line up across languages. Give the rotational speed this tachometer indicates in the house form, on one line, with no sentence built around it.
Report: 3300 rpm
